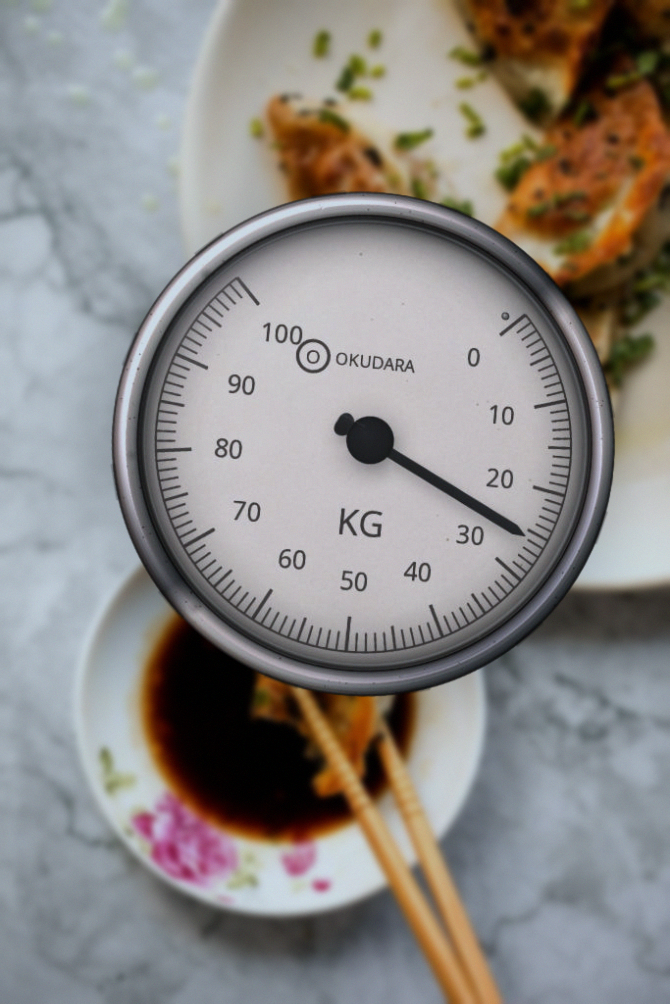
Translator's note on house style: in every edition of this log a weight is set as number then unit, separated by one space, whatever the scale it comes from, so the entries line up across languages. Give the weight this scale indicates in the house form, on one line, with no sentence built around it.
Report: 26 kg
